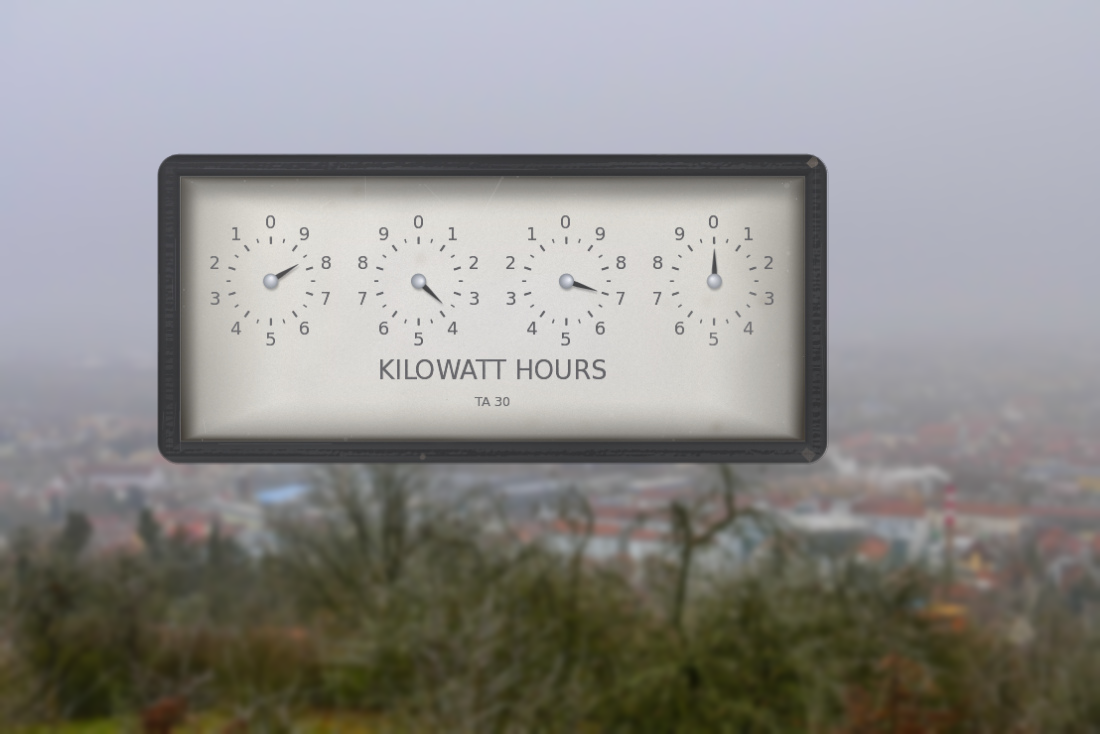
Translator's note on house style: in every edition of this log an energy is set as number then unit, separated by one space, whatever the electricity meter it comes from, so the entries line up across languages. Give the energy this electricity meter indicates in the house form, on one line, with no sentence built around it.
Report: 8370 kWh
